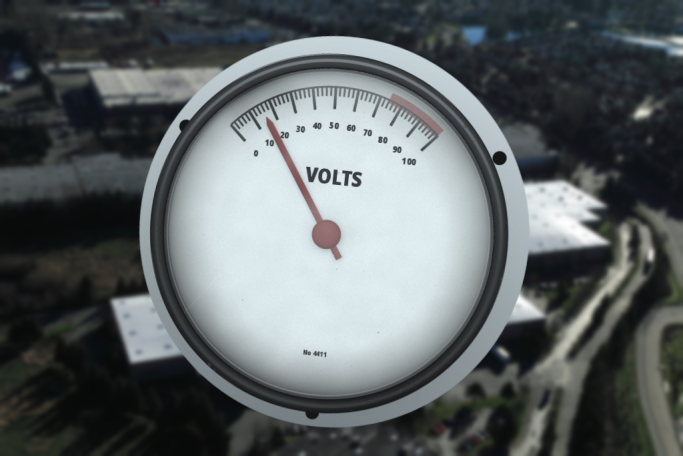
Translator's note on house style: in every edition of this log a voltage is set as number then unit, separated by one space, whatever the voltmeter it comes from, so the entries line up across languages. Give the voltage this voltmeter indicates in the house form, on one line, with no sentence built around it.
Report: 16 V
